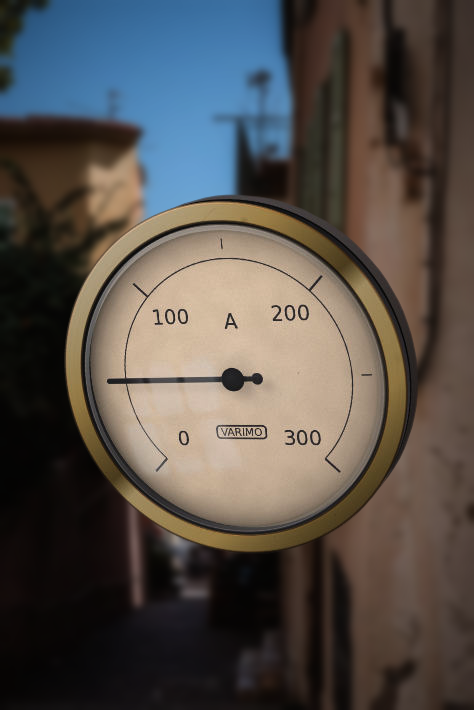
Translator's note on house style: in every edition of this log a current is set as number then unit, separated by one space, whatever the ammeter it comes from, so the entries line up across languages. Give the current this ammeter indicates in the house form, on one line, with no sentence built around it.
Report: 50 A
